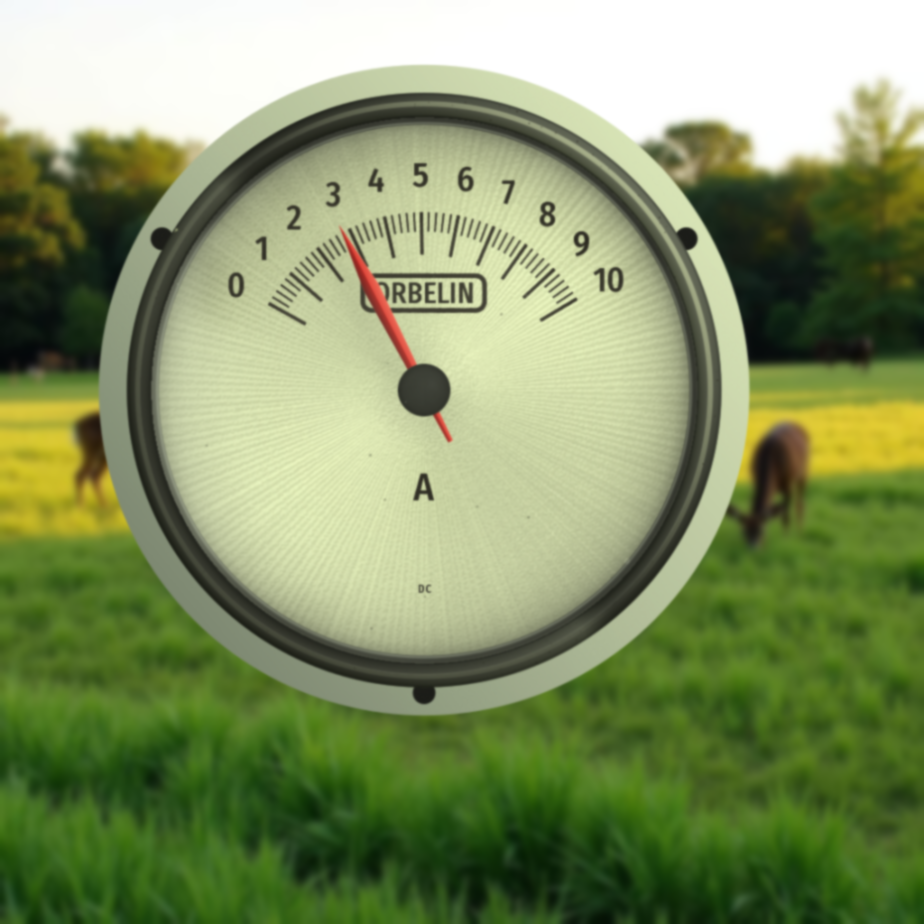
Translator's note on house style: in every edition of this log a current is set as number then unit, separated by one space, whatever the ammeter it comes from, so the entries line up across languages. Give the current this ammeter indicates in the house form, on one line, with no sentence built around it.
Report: 2.8 A
